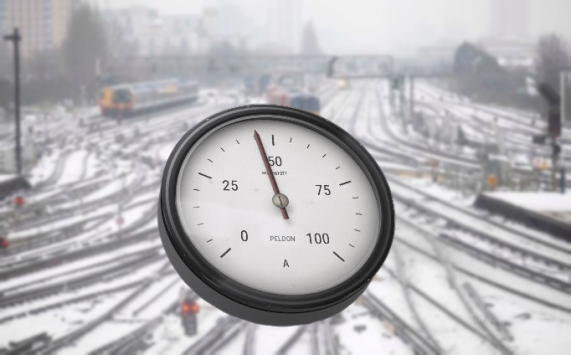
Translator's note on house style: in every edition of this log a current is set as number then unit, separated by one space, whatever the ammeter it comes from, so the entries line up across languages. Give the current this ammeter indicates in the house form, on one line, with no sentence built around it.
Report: 45 A
